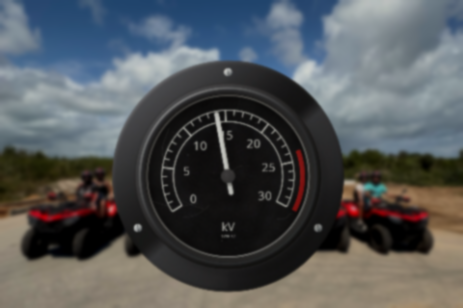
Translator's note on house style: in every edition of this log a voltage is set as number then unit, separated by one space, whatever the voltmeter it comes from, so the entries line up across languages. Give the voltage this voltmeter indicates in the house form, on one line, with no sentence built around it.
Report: 14 kV
